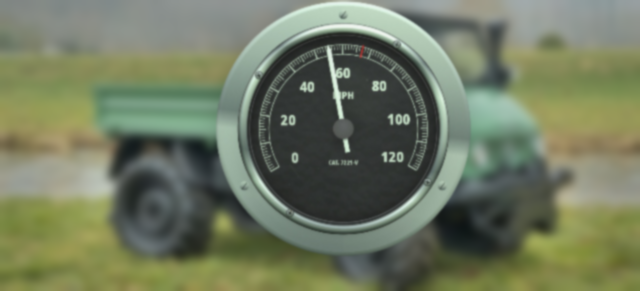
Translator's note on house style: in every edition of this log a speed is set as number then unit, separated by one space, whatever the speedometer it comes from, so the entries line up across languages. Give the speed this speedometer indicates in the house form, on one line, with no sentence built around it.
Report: 55 mph
